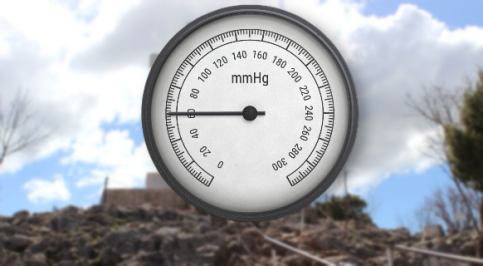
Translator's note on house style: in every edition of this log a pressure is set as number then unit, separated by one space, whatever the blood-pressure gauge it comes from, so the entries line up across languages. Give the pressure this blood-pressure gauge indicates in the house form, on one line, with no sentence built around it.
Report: 60 mmHg
